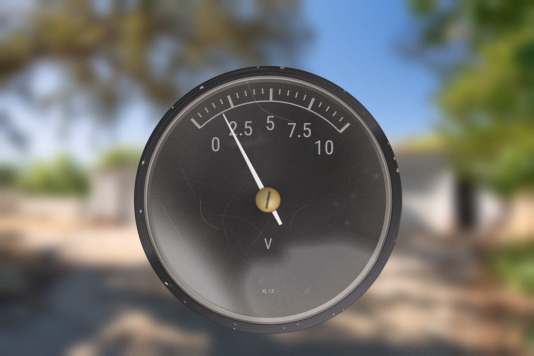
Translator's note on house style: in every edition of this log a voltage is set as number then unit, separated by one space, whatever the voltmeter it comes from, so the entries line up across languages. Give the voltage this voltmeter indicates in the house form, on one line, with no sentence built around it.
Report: 1.75 V
